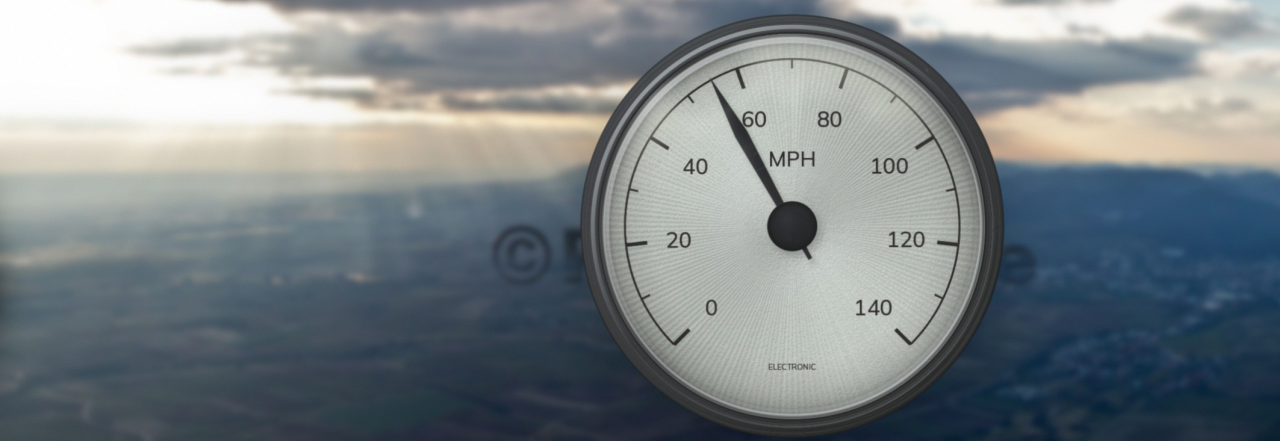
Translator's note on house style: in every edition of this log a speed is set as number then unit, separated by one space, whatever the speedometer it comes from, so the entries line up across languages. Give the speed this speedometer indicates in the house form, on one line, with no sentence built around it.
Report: 55 mph
